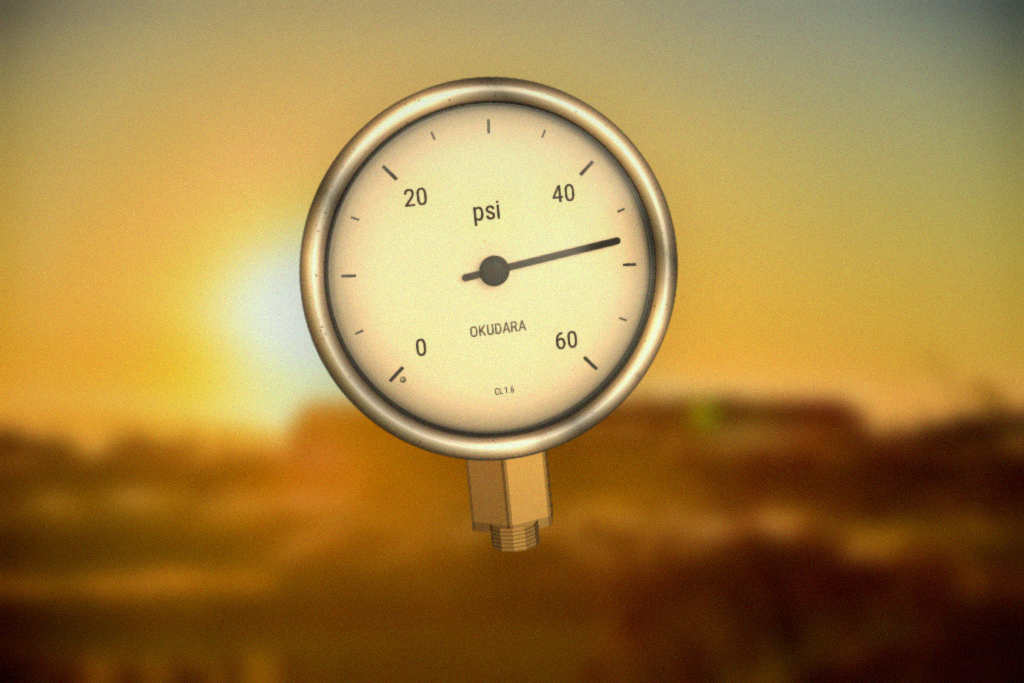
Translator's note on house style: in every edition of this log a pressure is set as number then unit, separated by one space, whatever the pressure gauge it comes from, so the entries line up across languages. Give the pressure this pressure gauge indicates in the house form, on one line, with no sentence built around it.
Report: 47.5 psi
